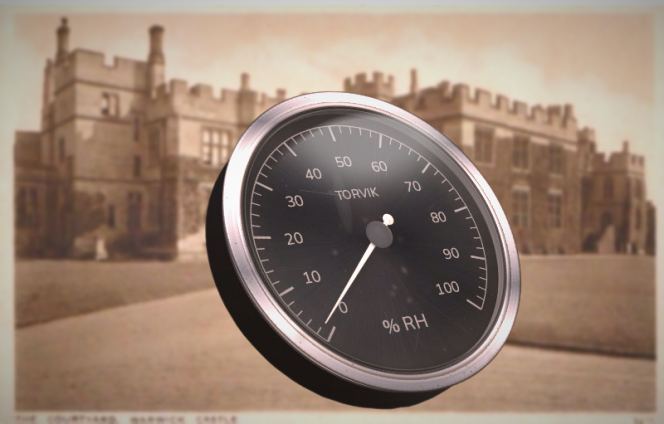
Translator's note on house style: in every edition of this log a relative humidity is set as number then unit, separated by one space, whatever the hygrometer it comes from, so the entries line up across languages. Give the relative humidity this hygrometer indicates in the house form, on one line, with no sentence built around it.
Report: 2 %
